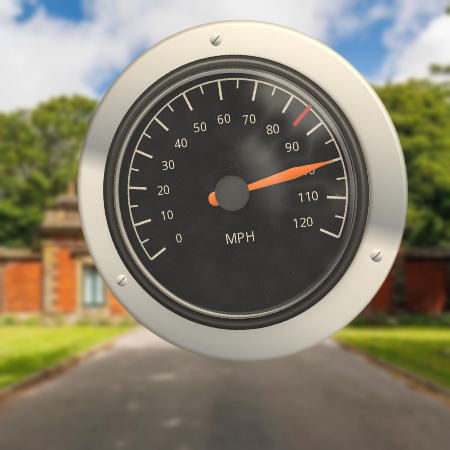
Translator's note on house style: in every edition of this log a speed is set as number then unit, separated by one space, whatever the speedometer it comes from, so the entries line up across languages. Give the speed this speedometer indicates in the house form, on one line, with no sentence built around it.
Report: 100 mph
